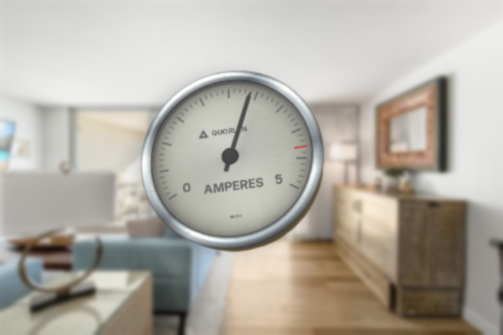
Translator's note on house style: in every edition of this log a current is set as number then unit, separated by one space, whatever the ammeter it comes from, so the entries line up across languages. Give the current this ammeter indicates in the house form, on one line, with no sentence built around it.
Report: 2.9 A
